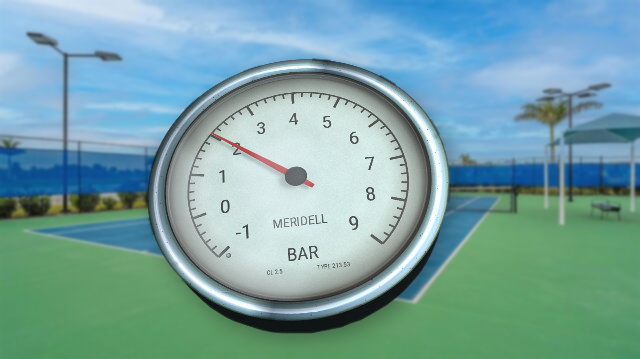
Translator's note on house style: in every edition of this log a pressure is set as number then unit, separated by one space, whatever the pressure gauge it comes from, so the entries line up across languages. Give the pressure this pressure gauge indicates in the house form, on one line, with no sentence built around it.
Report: 2 bar
